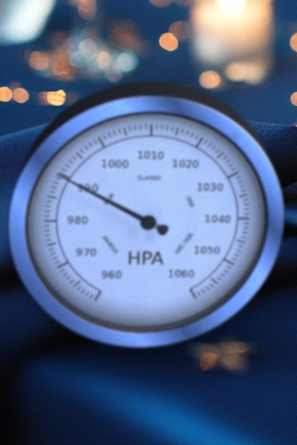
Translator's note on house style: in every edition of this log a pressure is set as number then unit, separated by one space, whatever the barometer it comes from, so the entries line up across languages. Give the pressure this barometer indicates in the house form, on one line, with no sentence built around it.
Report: 990 hPa
